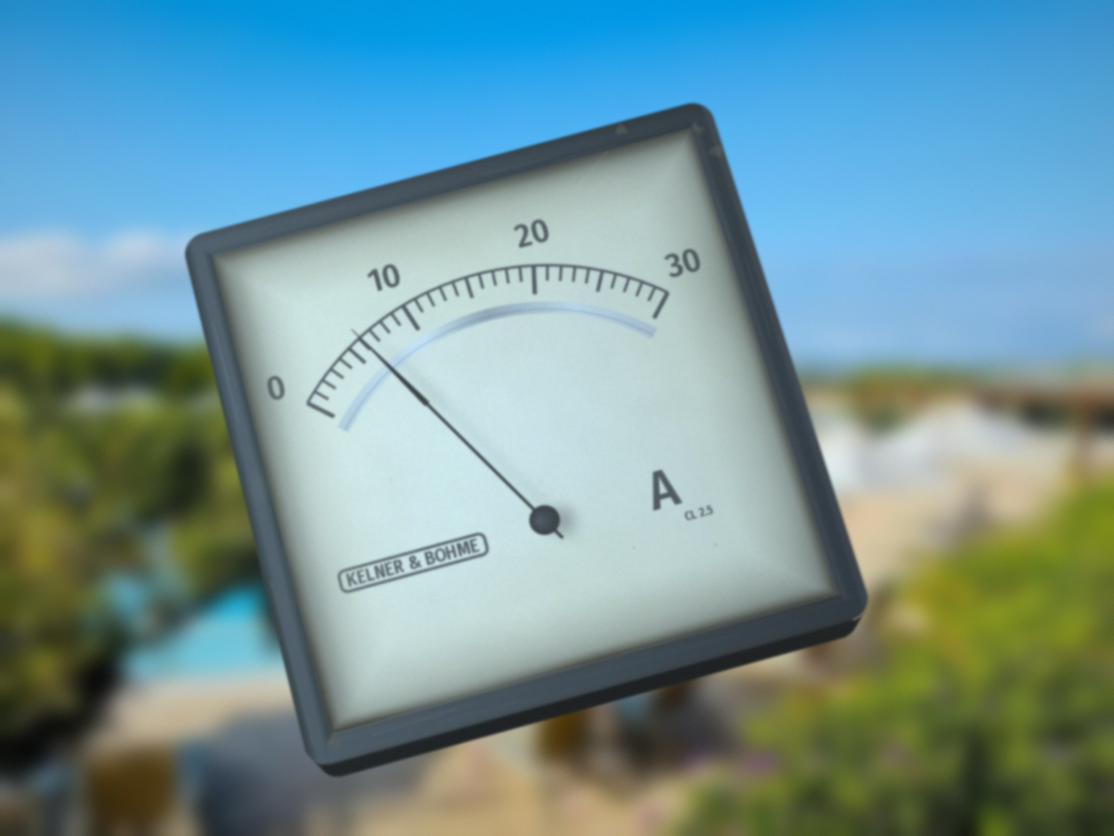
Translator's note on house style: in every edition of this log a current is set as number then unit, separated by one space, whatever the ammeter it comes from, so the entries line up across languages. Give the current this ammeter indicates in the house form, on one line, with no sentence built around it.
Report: 6 A
